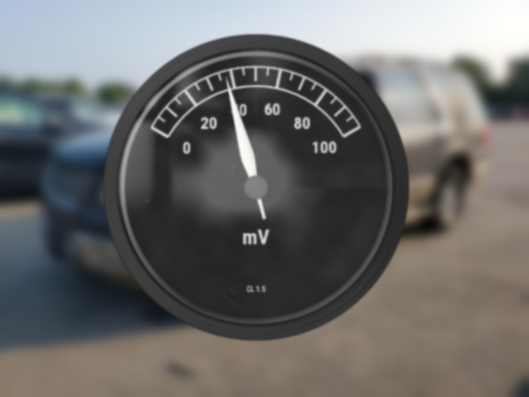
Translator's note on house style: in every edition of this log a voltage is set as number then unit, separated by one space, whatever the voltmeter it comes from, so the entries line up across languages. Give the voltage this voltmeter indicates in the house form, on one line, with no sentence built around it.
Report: 37.5 mV
